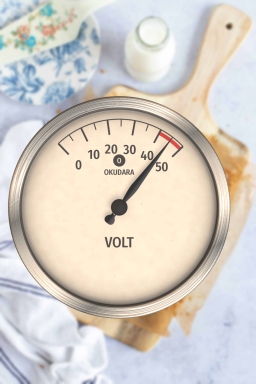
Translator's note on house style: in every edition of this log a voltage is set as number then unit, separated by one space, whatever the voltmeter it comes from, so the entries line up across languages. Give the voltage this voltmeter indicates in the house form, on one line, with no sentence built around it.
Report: 45 V
